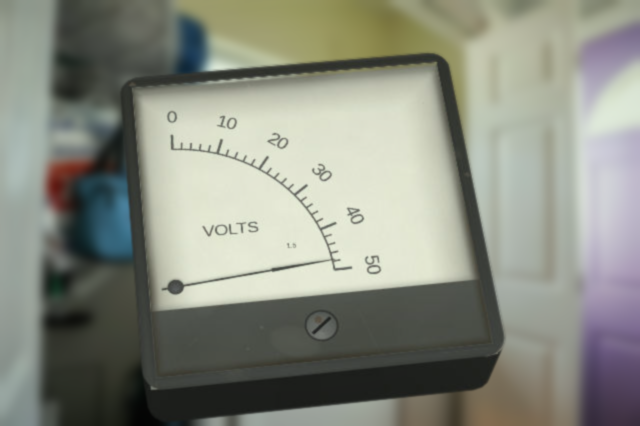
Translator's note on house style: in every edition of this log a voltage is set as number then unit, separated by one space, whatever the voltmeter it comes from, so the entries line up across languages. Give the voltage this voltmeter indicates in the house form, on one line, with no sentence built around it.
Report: 48 V
